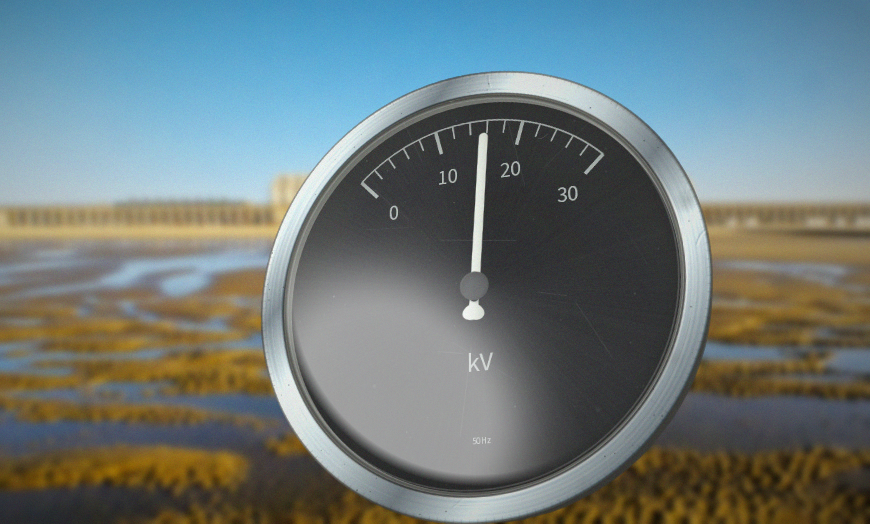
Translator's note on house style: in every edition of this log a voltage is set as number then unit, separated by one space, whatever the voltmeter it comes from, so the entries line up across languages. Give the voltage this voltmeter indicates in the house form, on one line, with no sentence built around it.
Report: 16 kV
